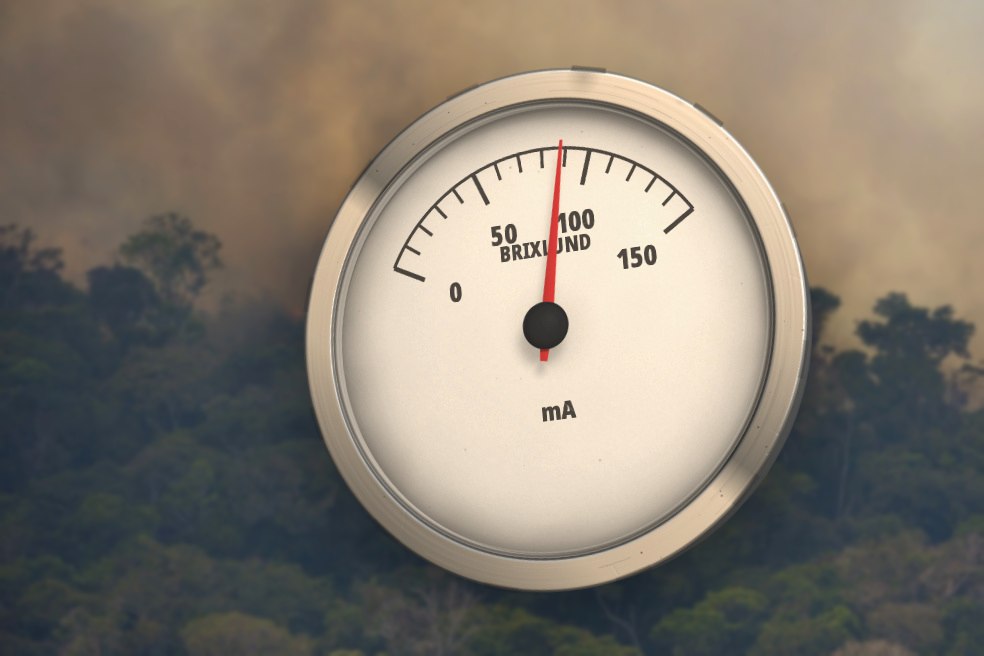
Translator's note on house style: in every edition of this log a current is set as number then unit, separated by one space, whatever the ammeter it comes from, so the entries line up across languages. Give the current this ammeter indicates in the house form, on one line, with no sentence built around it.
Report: 90 mA
